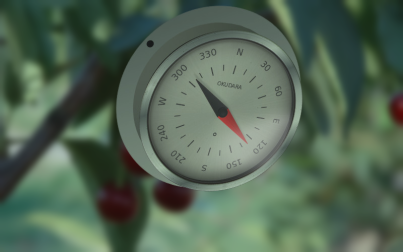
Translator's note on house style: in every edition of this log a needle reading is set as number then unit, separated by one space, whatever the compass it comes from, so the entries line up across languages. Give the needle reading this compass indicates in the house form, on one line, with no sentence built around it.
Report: 127.5 °
